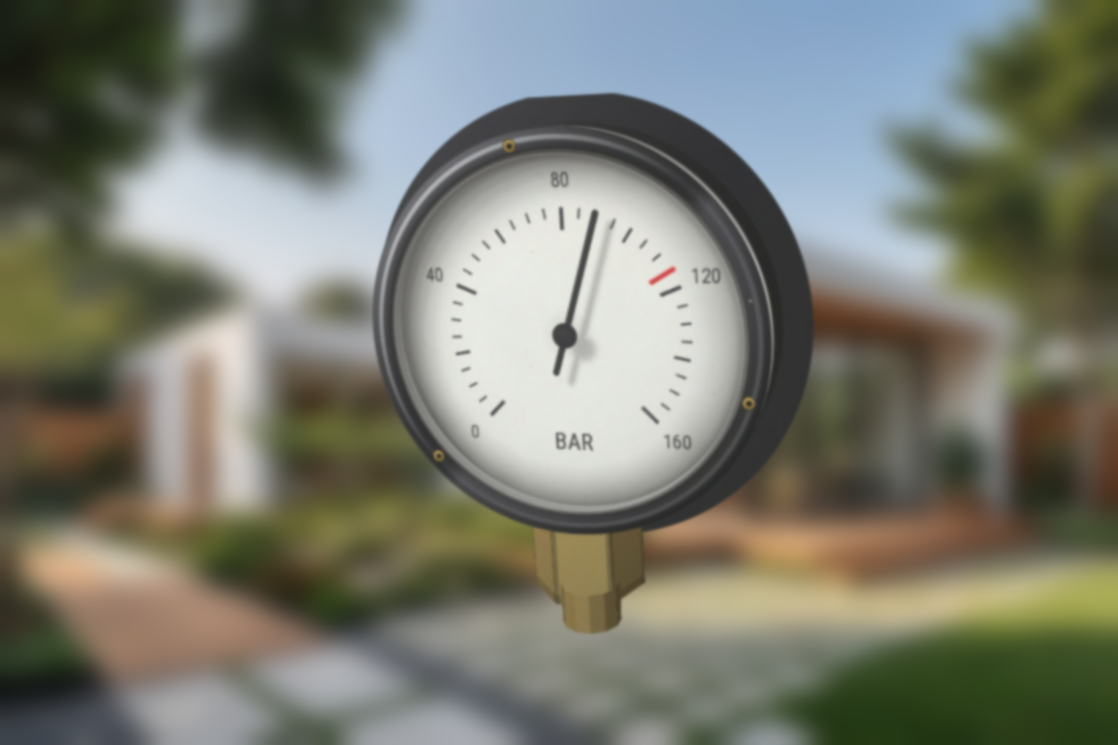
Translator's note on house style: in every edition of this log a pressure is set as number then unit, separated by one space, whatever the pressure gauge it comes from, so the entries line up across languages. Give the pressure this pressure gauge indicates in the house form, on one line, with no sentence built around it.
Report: 90 bar
